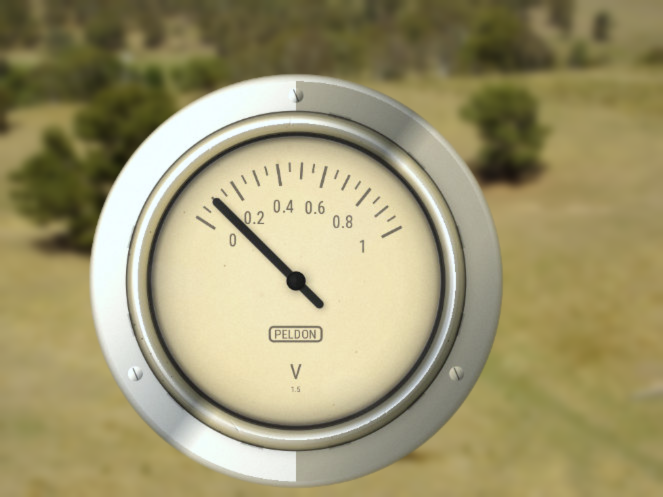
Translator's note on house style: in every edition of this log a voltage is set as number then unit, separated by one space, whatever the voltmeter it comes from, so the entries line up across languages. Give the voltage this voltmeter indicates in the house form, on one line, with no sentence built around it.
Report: 0.1 V
